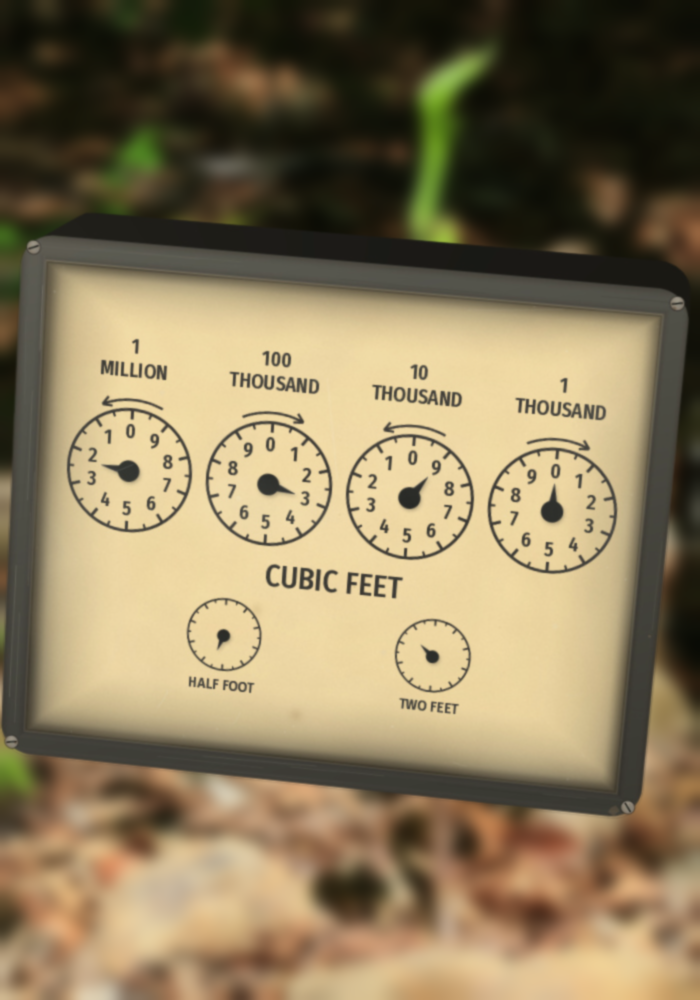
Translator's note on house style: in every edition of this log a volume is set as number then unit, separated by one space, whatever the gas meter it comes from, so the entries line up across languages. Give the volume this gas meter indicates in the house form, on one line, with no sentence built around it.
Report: 229000 ft³
